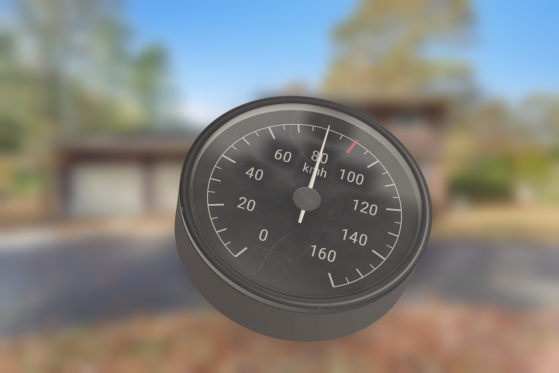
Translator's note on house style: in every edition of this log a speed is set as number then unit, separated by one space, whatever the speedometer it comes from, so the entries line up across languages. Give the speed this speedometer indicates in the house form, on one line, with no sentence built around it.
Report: 80 km/h
